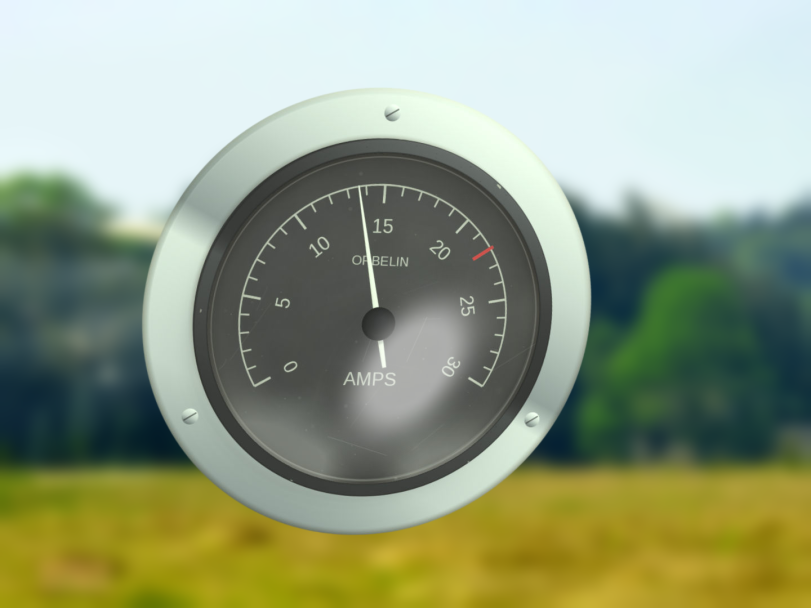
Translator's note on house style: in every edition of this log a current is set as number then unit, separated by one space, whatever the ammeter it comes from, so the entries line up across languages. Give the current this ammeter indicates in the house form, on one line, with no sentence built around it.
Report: 13.5 A
